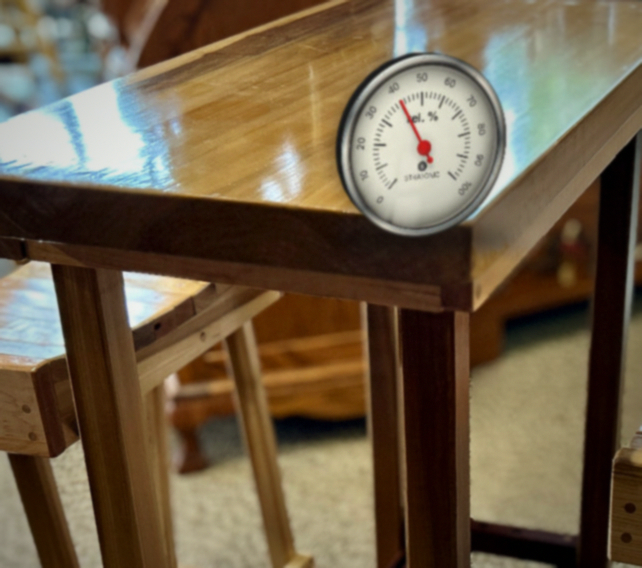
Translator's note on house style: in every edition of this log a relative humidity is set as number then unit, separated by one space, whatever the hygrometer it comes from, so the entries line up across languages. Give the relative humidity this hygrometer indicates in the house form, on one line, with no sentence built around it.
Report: 40 %
